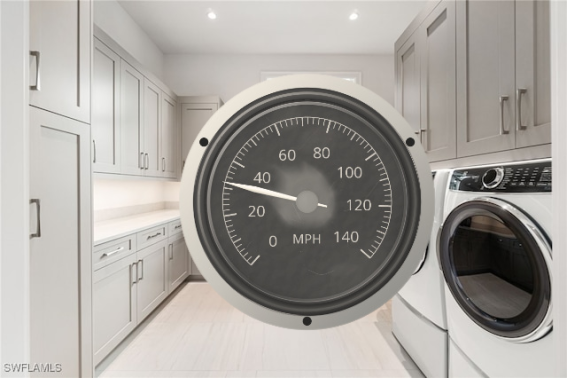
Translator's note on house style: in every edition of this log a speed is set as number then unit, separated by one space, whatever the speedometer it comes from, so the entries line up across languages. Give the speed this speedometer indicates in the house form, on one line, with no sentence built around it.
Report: 32 mph
